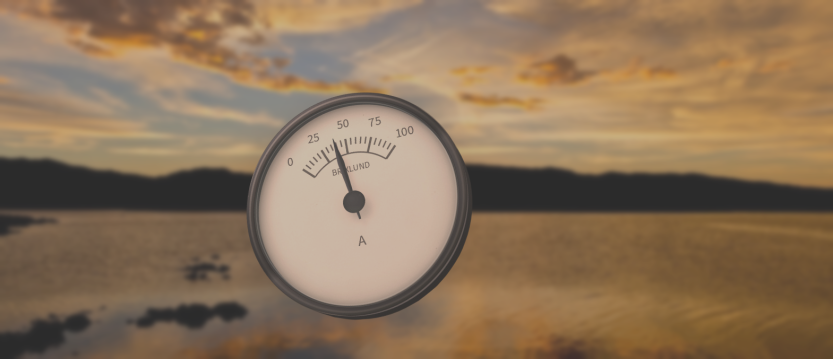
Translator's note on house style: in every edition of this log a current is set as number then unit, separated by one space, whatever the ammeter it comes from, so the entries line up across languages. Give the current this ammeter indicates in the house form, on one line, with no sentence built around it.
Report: 40 A
